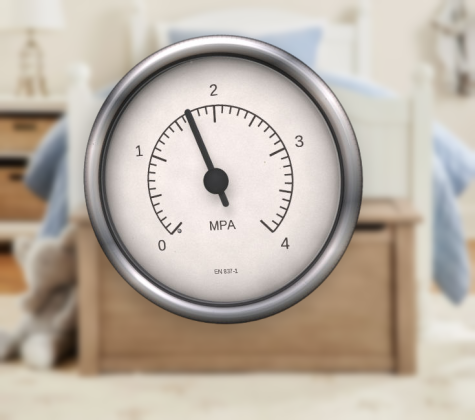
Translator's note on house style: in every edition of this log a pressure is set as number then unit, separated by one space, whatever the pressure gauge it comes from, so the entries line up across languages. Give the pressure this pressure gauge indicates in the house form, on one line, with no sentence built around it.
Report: 1.7 MPa
